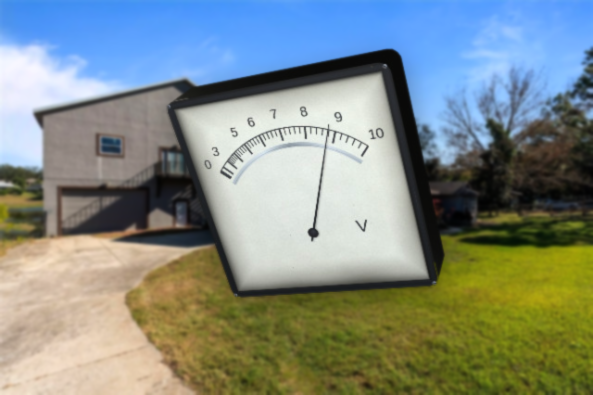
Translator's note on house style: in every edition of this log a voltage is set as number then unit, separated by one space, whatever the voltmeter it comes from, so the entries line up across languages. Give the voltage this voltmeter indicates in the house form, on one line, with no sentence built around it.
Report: 8.8 V
